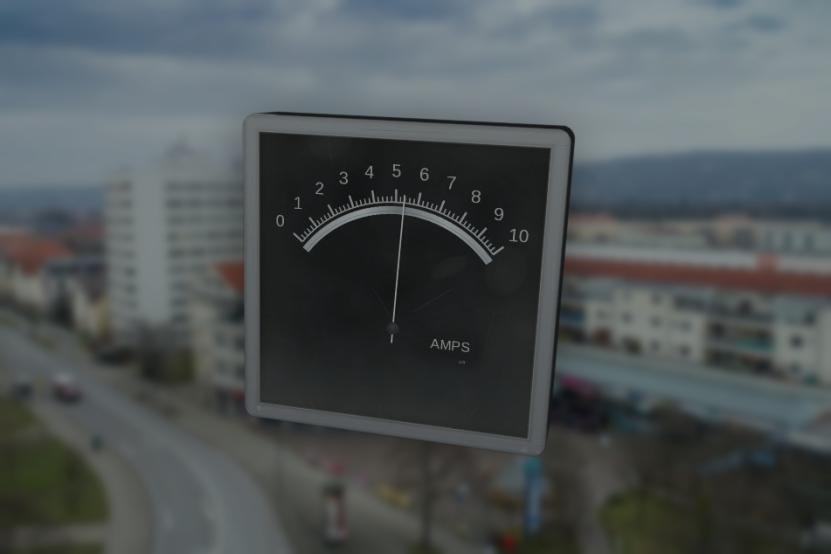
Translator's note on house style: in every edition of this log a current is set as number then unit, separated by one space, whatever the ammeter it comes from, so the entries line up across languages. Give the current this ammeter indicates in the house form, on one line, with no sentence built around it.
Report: 5.4 A
